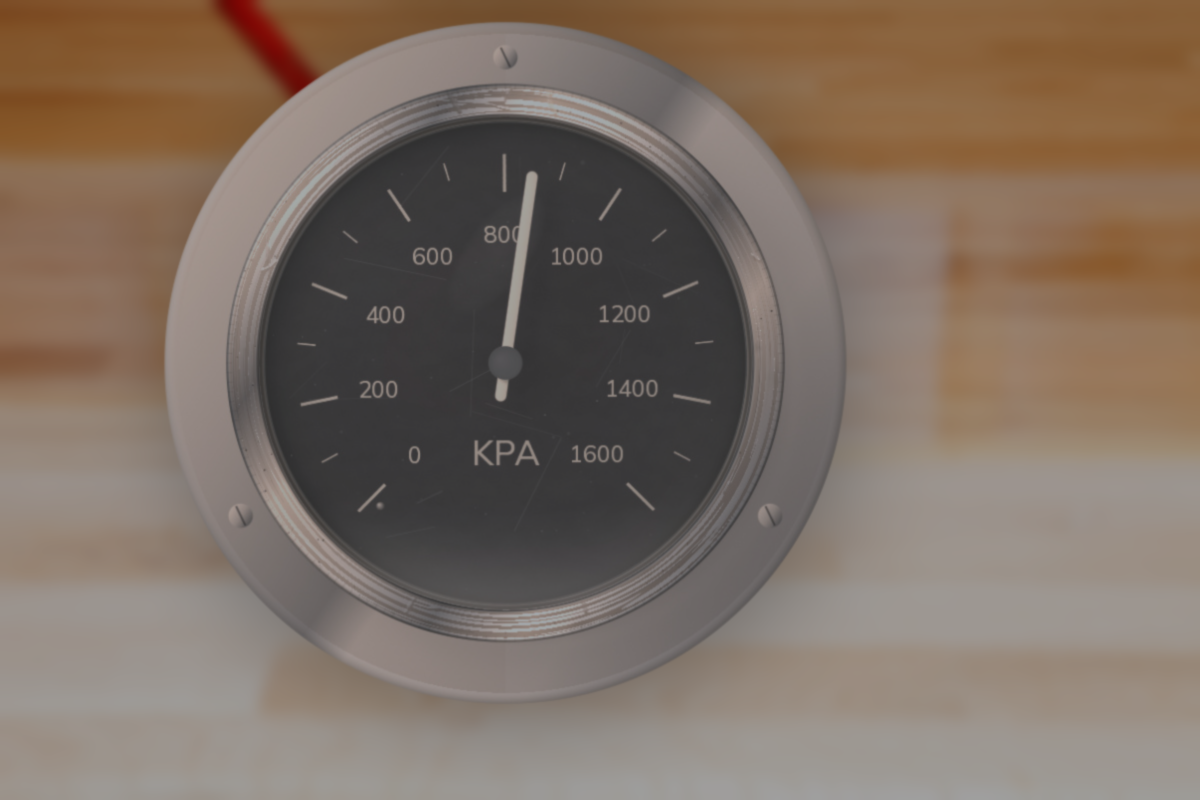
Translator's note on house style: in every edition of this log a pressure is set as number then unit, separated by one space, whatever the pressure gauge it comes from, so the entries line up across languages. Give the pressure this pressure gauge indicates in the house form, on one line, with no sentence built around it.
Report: 850 kPa
